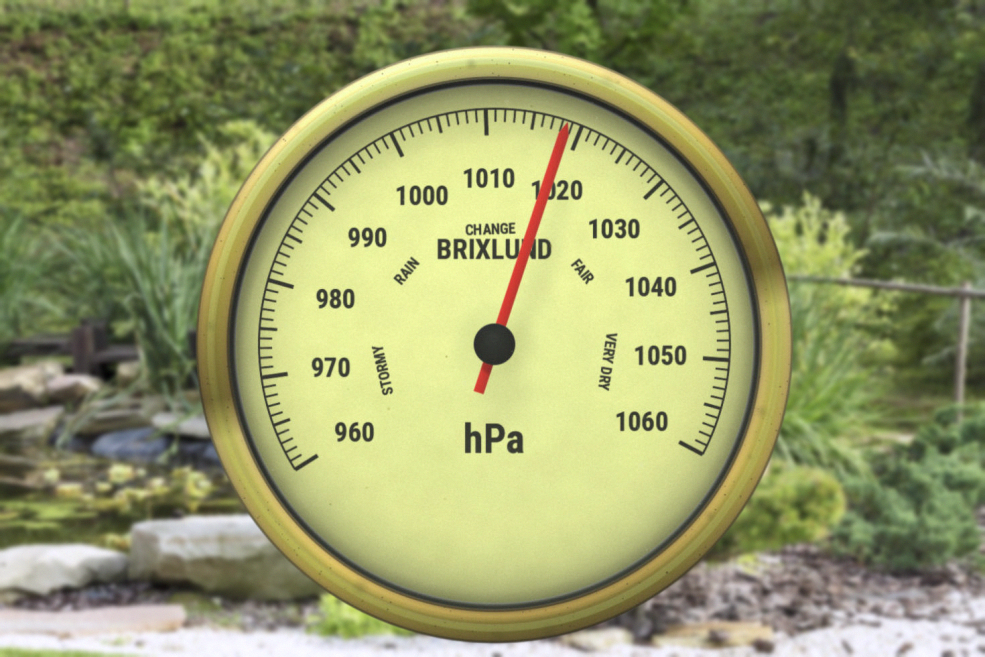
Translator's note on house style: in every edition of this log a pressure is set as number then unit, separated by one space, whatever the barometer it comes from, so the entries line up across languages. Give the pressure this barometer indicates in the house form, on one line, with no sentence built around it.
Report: 1018.5 hPa
